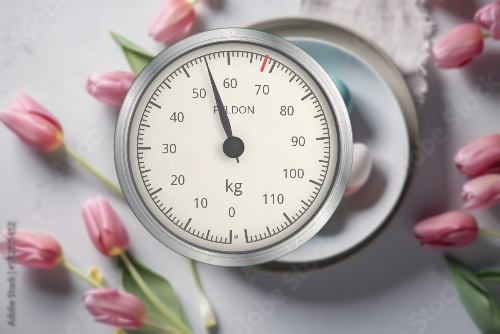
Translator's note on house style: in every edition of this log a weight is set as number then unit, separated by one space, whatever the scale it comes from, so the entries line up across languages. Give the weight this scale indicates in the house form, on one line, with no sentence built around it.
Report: 55 kg
